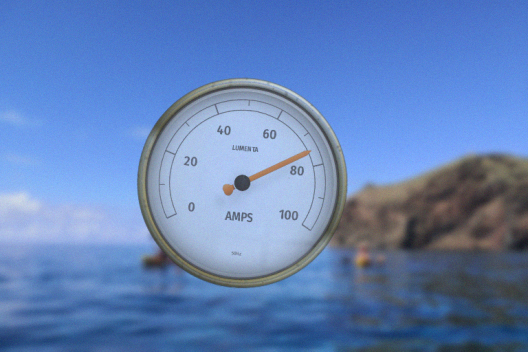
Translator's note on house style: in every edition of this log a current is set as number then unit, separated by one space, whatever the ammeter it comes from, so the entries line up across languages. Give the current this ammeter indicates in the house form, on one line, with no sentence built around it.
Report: 75 A
